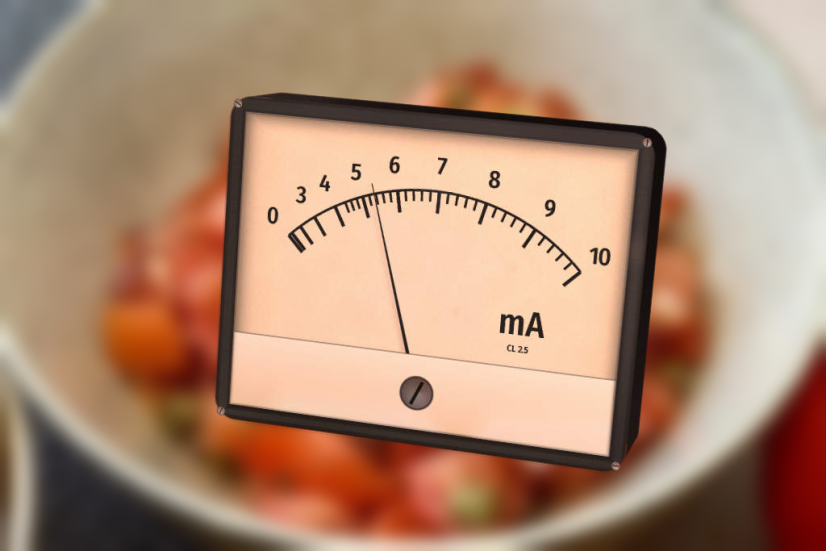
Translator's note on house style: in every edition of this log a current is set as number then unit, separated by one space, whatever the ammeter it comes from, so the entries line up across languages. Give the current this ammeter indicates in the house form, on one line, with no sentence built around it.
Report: 5.4 mA
